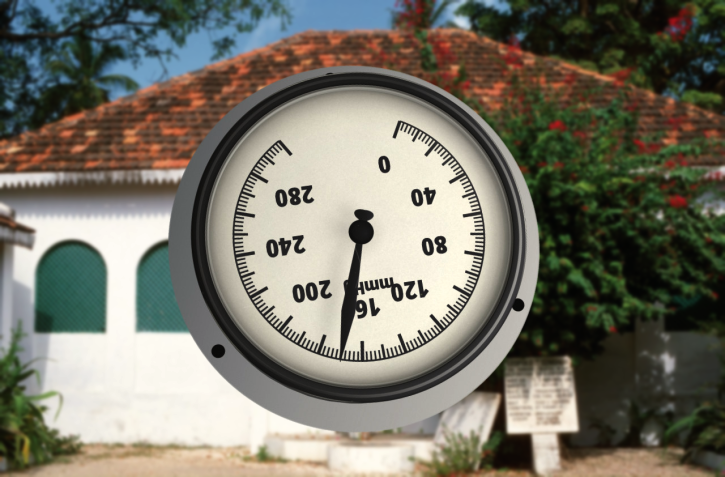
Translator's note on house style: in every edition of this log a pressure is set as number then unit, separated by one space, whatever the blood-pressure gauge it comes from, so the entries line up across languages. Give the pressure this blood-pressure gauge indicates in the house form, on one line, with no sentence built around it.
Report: 170 mmHg
